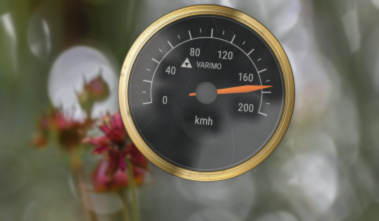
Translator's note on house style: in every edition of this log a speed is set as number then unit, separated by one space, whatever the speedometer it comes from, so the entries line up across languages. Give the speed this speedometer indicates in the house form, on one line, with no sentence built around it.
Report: 175 km/h
